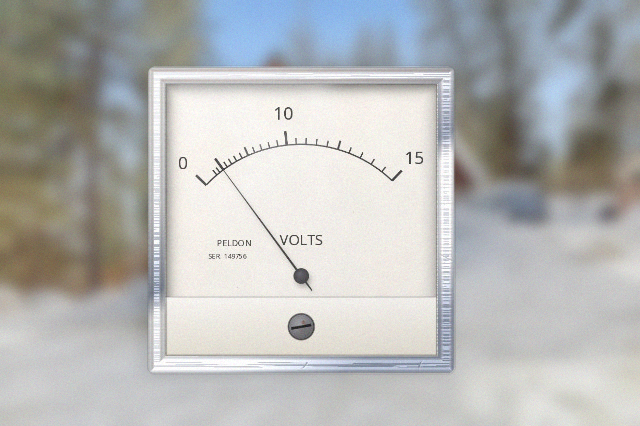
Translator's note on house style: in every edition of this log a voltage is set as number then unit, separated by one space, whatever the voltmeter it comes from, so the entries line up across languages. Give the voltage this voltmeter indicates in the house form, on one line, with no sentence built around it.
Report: 5 V
